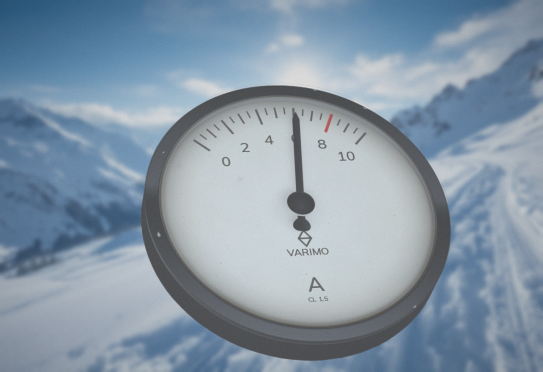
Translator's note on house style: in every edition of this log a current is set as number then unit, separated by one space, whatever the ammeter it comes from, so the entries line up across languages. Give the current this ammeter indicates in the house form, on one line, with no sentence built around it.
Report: 6 A
